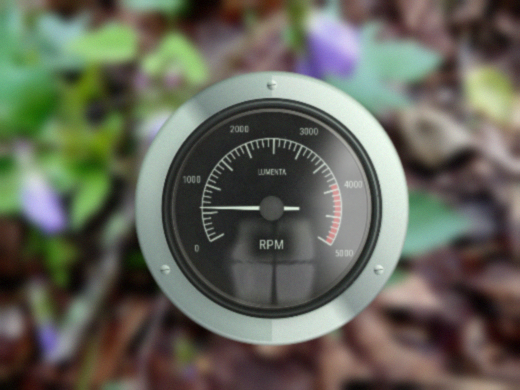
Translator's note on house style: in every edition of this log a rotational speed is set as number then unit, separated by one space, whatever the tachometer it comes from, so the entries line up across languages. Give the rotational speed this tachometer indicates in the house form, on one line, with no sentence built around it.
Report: 600 rpm
